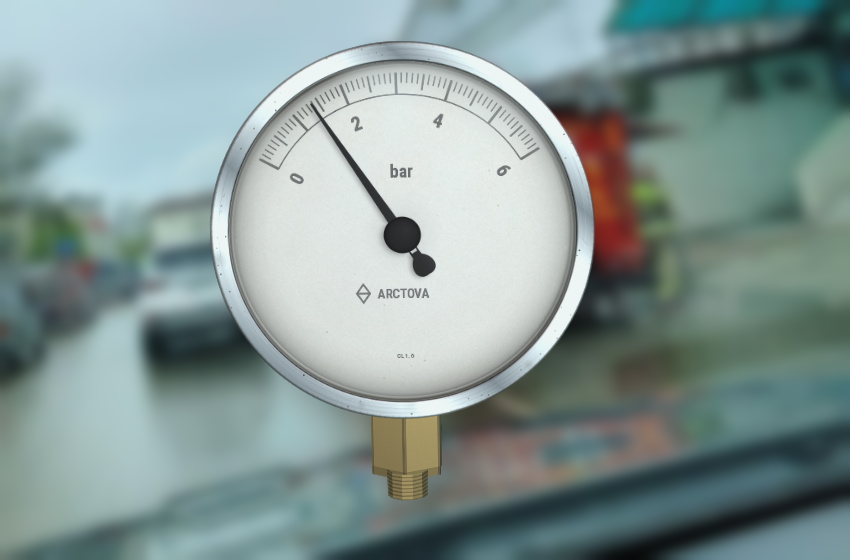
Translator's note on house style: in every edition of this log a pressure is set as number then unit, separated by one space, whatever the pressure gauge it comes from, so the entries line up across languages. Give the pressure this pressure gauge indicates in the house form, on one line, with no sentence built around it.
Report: 1.4 bar
